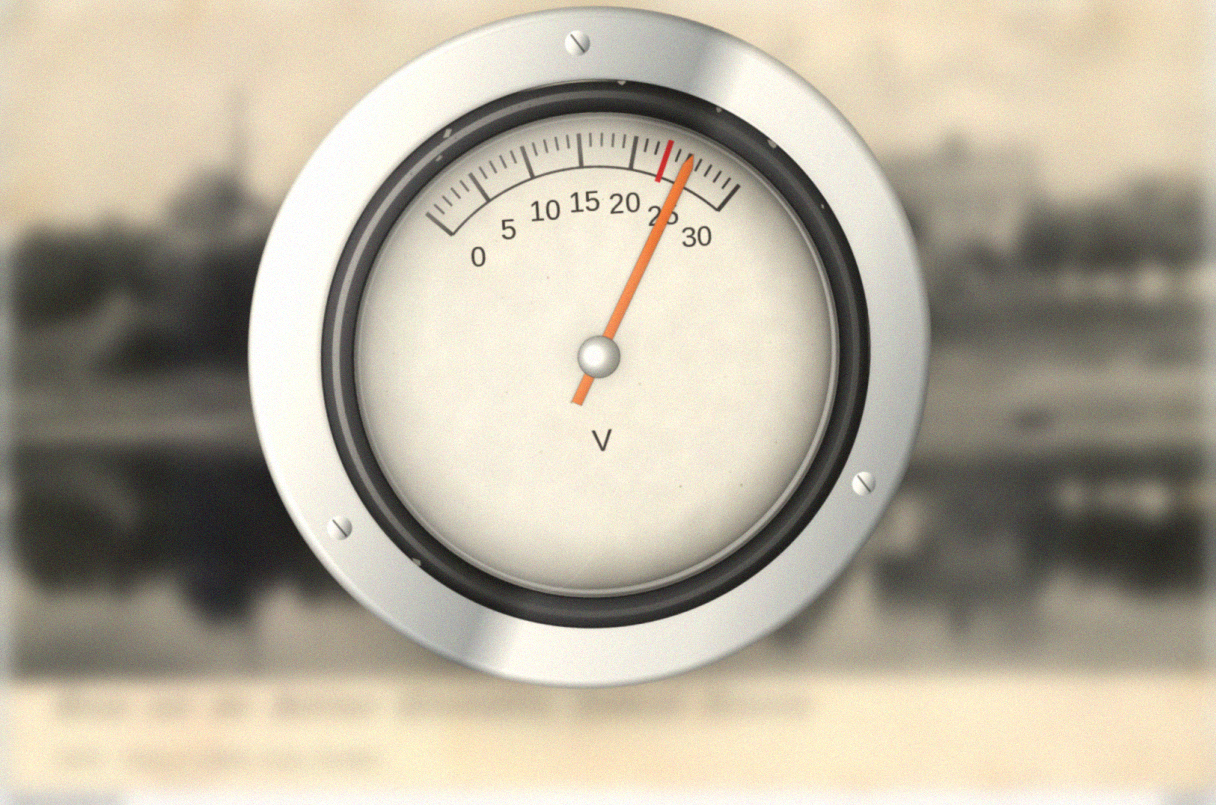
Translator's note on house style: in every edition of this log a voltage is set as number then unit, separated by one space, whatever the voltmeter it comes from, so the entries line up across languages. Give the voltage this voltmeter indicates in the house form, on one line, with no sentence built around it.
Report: 25 V
